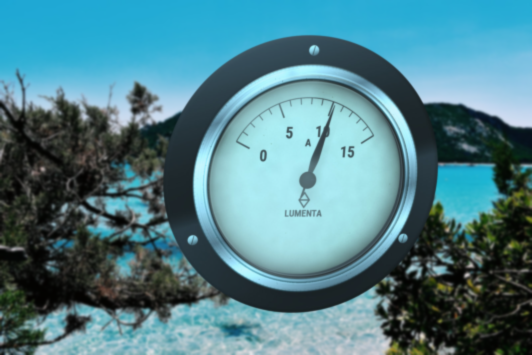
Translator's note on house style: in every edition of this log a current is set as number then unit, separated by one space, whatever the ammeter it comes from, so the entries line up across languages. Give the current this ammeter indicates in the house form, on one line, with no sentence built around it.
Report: 10 A
